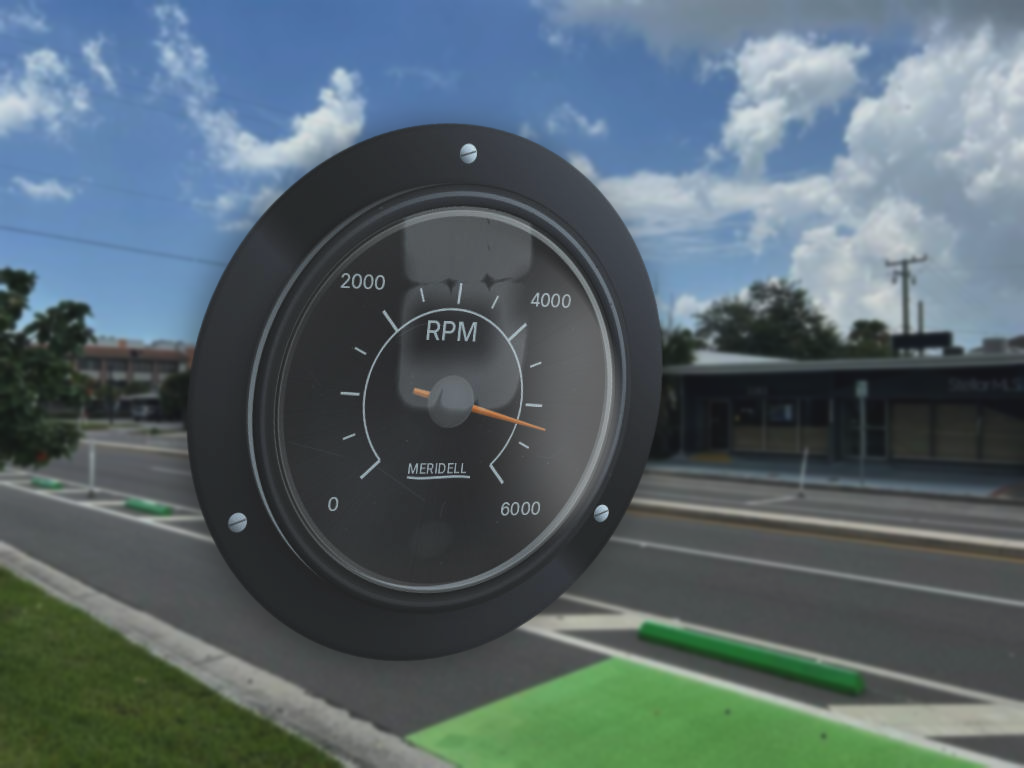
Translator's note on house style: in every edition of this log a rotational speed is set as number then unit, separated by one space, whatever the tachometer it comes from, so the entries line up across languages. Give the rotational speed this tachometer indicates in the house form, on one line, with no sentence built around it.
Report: 5250 rpm
